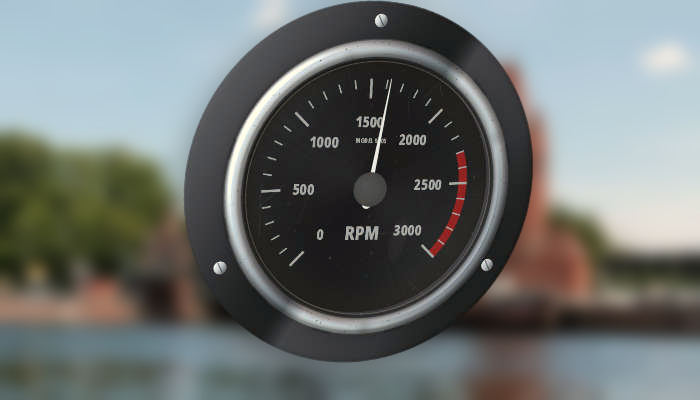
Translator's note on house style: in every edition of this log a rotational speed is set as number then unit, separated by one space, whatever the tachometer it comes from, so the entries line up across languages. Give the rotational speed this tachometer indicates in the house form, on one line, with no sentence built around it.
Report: 1600 rpm
